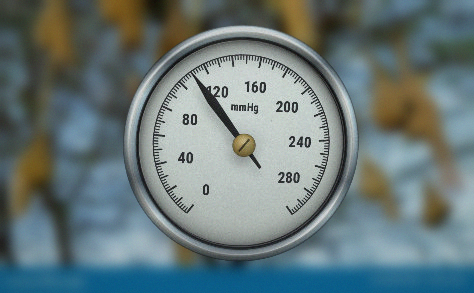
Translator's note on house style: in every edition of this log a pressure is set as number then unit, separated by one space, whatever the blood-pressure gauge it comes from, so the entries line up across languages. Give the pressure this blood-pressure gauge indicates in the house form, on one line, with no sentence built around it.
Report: 110 mmHg
